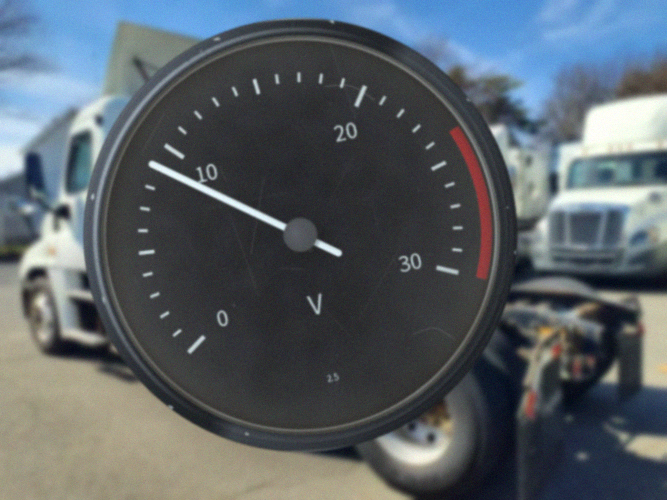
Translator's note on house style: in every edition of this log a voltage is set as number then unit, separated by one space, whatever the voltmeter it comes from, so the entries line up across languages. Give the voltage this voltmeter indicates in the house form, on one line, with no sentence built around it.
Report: 9 V
